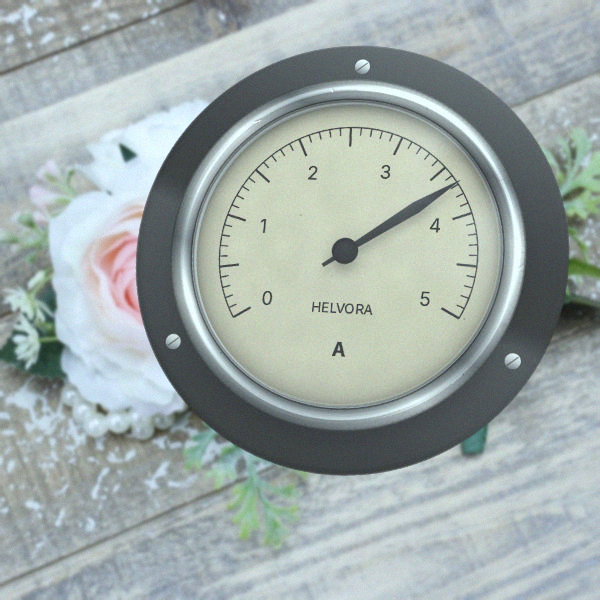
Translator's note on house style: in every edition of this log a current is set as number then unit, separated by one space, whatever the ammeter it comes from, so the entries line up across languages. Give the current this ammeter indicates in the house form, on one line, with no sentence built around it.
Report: 3.7 A
